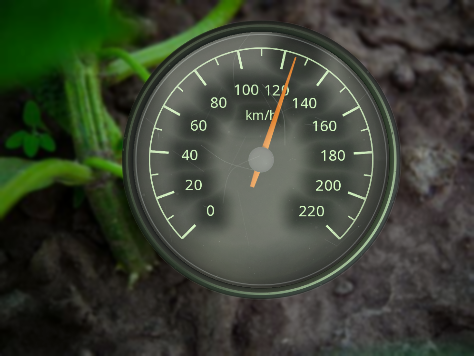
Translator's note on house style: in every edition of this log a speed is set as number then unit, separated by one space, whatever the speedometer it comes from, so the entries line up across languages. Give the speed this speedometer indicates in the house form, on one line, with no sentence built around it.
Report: 125 km/h
